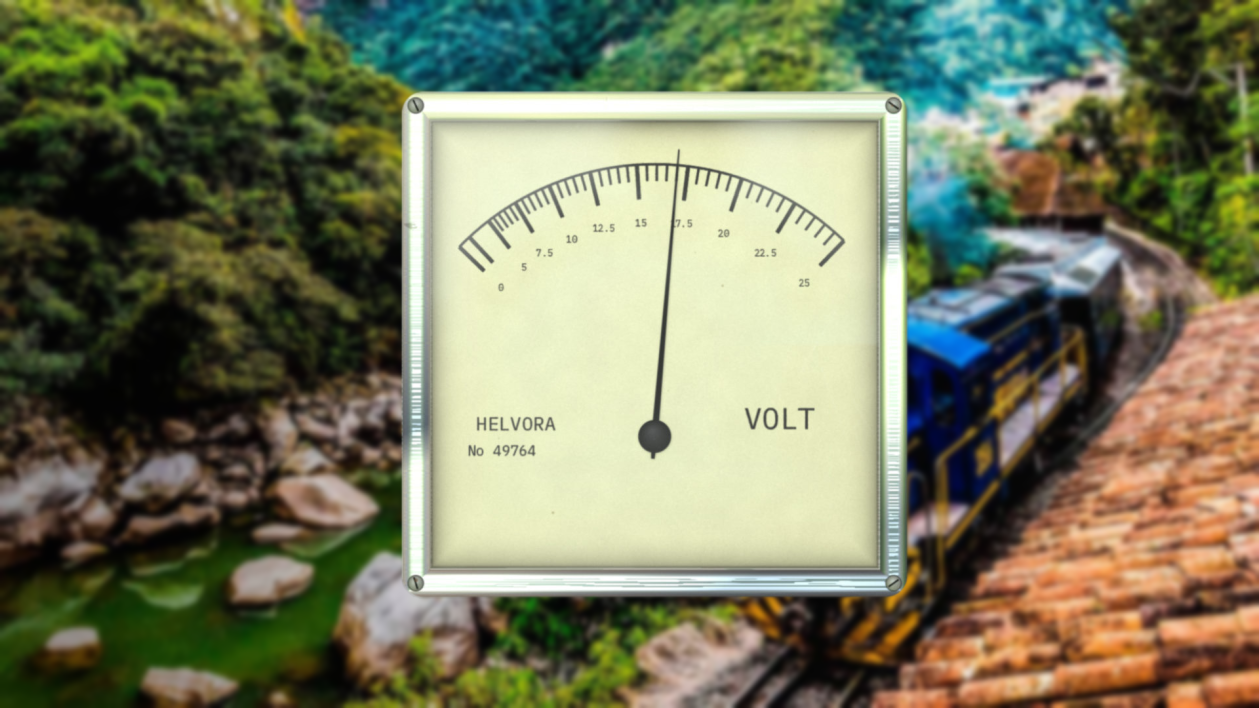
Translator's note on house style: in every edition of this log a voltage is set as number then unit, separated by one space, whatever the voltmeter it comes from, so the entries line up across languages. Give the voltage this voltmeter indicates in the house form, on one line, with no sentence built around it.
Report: 17 V
